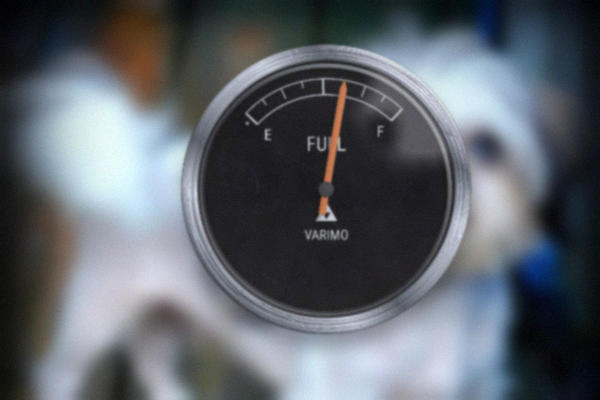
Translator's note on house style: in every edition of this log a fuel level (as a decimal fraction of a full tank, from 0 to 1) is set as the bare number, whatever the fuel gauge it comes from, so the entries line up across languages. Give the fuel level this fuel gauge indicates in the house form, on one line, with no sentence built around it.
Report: 0.625
